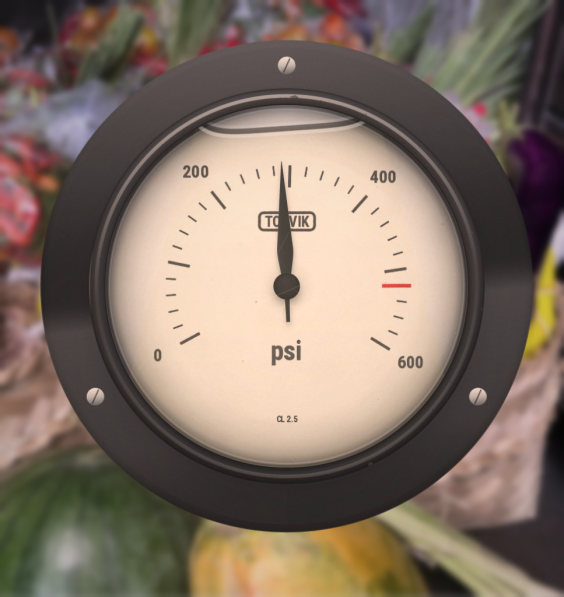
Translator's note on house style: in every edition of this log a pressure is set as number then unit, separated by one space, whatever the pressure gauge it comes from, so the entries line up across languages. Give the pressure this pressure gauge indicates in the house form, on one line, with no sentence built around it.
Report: 290 psi
